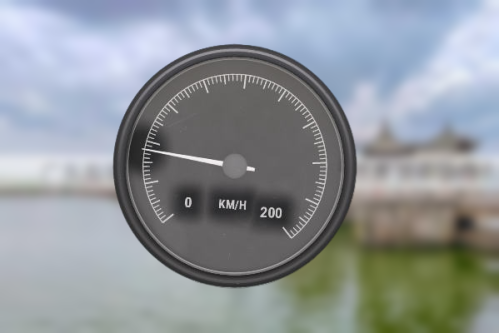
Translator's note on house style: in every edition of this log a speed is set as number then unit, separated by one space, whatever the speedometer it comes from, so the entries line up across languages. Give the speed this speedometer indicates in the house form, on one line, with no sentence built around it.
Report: 36 km/h
